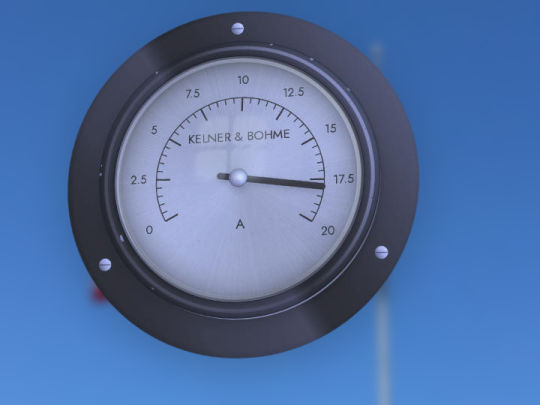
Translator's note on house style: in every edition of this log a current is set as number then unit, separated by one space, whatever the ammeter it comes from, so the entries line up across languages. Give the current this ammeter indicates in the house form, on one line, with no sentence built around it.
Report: 18 A
